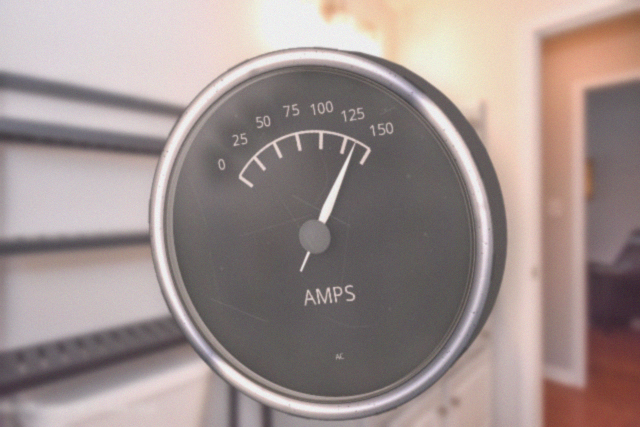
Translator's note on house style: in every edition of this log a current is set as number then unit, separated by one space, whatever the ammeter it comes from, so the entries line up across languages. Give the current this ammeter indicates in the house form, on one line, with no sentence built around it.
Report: 137.5 A
